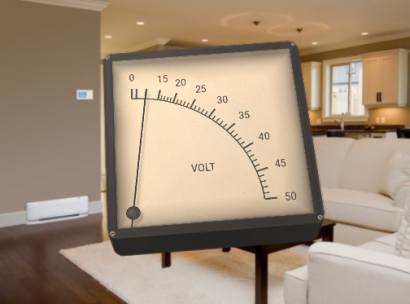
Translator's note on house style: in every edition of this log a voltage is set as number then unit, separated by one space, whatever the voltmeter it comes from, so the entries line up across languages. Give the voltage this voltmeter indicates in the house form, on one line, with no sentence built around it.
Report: 10 V
